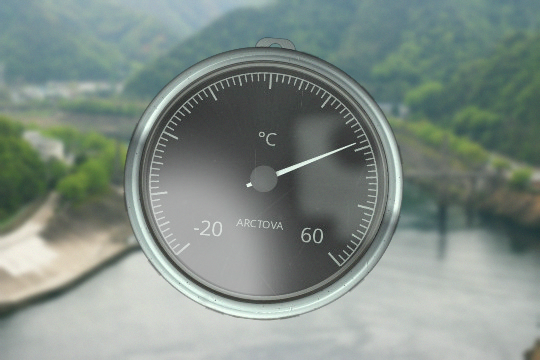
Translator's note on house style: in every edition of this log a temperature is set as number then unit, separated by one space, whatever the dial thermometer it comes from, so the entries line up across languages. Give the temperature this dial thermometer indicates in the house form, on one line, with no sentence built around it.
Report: 39 °C
